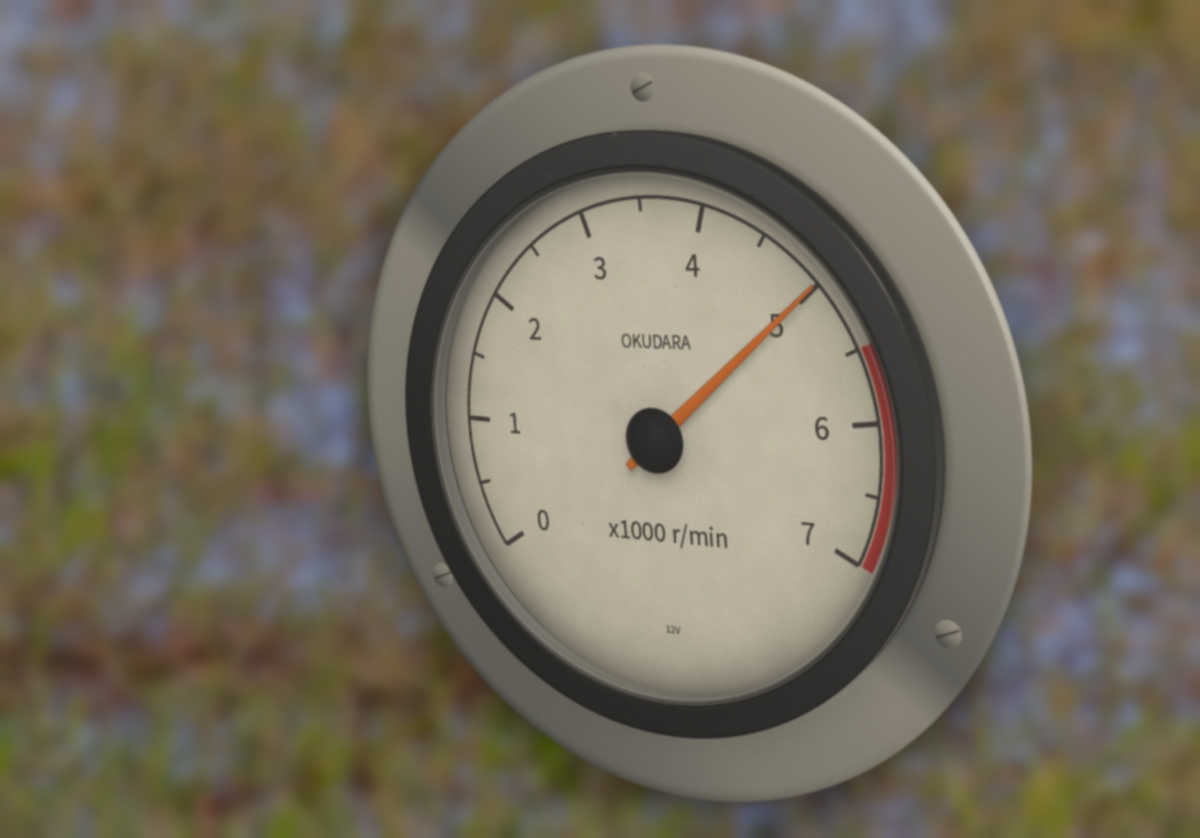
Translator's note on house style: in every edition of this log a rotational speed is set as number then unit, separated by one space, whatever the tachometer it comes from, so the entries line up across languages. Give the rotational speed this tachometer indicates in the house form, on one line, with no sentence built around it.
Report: 5000 rpm
